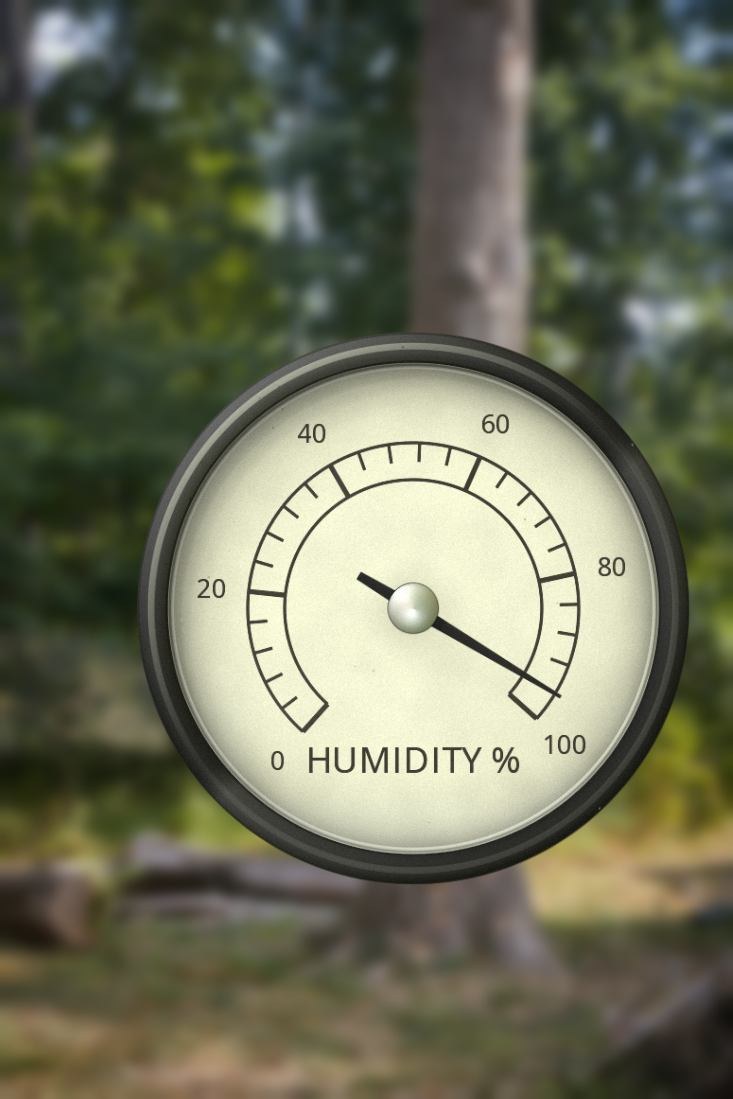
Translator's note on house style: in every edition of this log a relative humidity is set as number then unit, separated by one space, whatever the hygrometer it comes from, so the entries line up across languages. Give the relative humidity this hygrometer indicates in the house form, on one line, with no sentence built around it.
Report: 96 %
